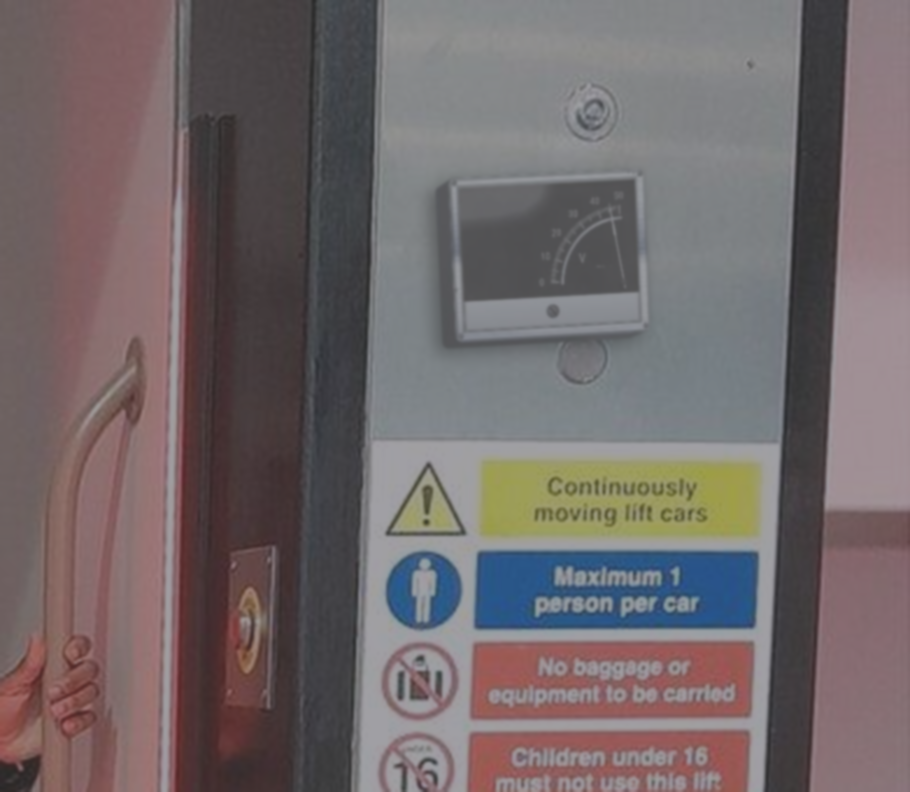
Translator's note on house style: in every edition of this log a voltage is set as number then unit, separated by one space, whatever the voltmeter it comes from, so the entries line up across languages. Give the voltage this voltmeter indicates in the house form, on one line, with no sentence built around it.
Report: 45 V
